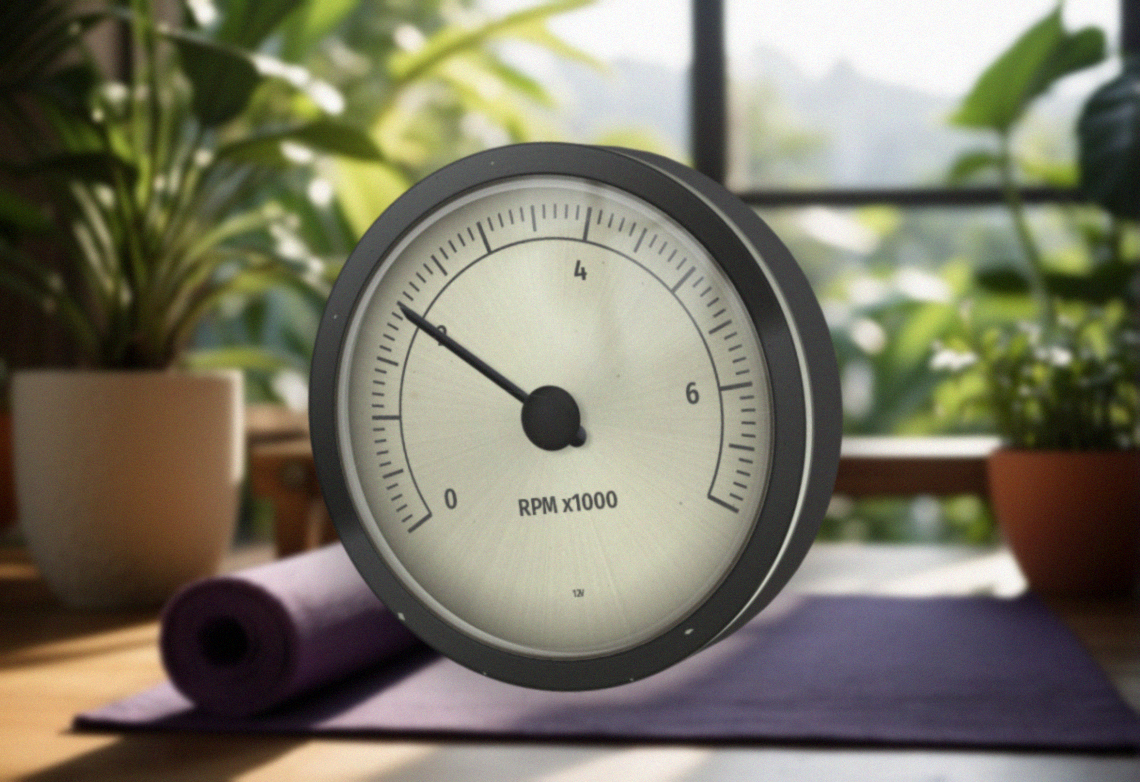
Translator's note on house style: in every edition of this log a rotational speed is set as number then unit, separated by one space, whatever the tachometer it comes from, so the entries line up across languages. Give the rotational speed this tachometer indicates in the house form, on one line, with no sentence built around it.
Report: 2000 rpm
